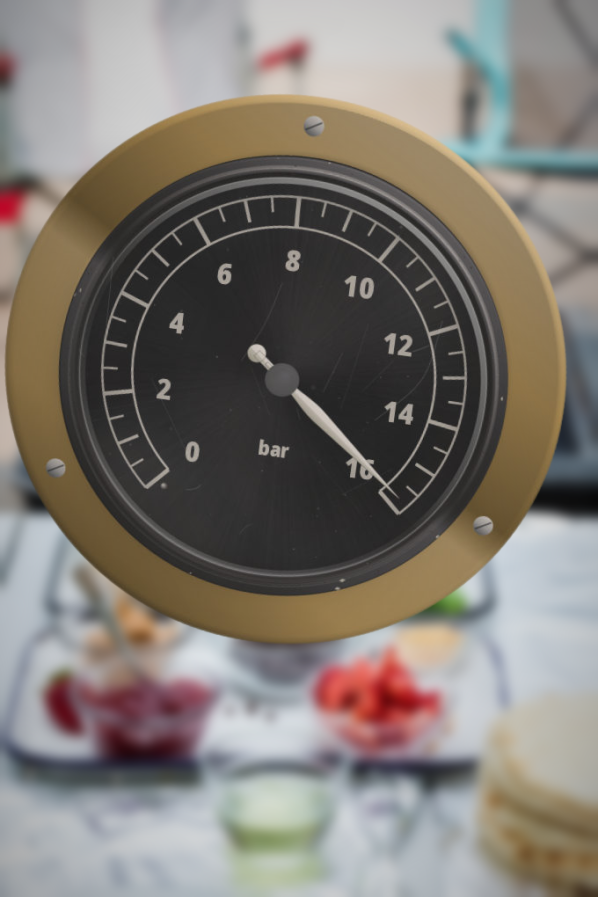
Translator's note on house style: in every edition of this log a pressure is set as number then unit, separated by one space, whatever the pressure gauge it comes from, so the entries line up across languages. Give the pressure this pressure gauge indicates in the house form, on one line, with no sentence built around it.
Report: 15.75 bar
